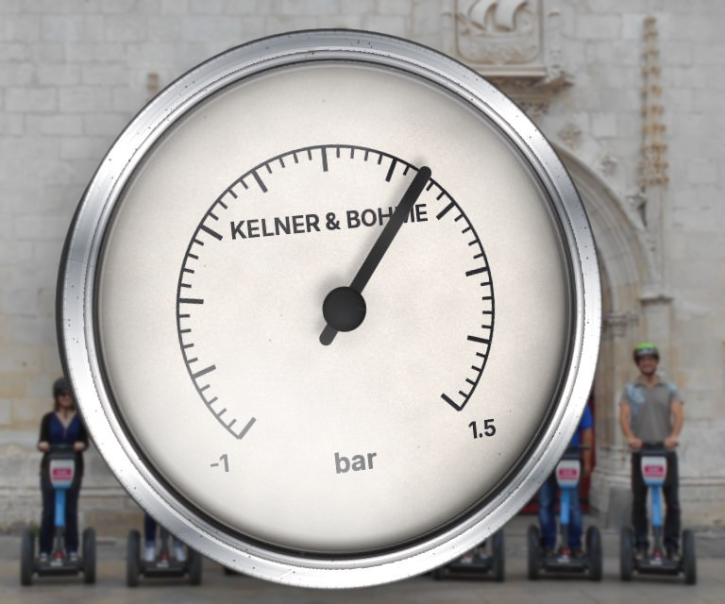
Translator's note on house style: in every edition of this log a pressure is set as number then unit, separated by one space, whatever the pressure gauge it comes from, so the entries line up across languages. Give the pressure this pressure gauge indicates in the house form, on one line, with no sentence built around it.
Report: 0.6 bar
